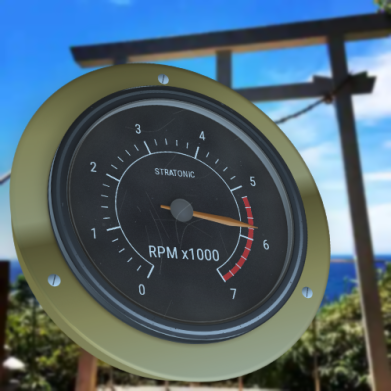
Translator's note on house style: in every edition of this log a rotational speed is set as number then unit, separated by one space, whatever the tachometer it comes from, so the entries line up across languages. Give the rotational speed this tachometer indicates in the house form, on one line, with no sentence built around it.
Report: 5800 rpm
